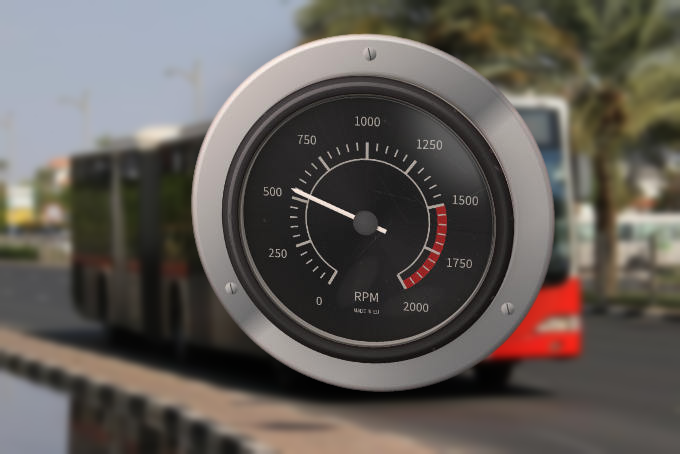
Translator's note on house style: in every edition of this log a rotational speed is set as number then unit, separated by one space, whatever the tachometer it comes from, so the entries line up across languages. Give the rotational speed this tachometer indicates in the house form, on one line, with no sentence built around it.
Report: 550 rpm
